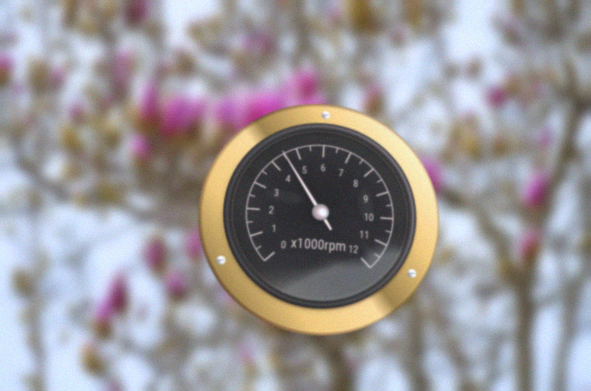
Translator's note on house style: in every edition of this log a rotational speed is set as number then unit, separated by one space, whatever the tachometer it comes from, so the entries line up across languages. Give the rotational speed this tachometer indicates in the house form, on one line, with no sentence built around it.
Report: 4500 rpm
